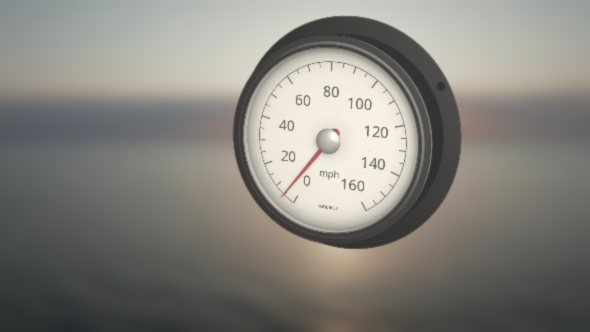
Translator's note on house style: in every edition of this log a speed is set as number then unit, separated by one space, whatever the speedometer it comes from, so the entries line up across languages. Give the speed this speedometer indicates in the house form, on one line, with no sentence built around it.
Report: 5 mph
